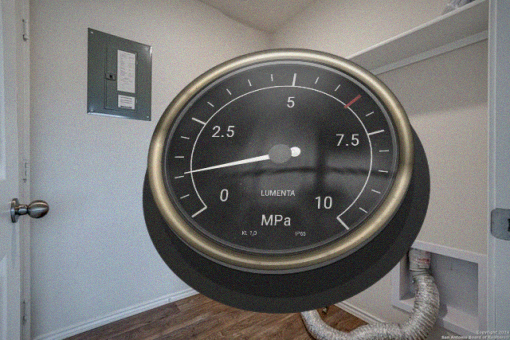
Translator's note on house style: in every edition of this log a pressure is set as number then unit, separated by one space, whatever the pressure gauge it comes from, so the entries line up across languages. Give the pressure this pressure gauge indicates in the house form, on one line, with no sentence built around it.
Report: 1 MPa
